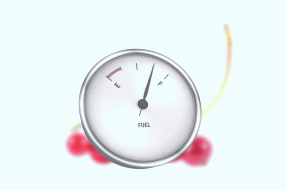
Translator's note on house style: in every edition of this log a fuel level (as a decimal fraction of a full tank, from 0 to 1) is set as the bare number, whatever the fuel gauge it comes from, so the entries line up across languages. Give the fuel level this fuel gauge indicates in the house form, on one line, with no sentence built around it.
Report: 0.75
